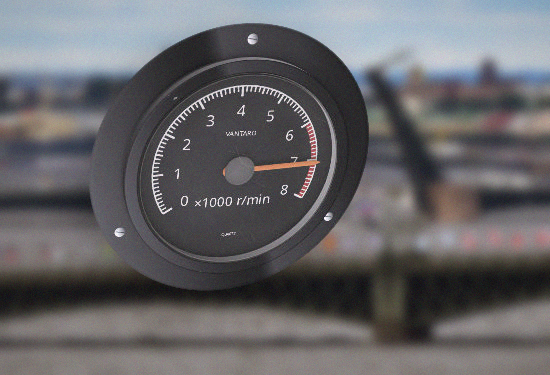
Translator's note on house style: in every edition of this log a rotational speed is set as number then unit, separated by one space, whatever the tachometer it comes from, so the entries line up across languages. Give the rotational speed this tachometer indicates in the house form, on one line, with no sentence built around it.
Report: 7000 rpm
